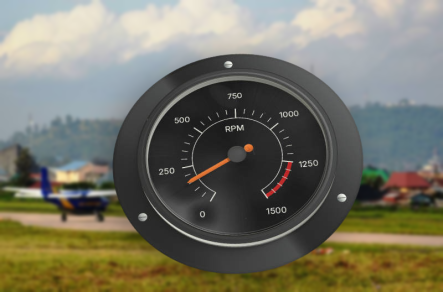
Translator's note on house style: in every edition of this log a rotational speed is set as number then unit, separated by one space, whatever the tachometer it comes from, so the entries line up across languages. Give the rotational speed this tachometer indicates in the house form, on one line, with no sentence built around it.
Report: 150 rpm
